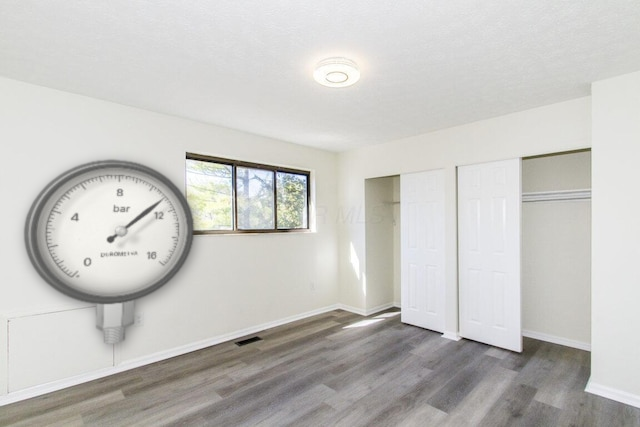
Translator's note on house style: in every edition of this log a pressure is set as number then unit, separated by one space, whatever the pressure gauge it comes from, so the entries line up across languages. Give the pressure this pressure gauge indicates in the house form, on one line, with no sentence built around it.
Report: 11 bar
